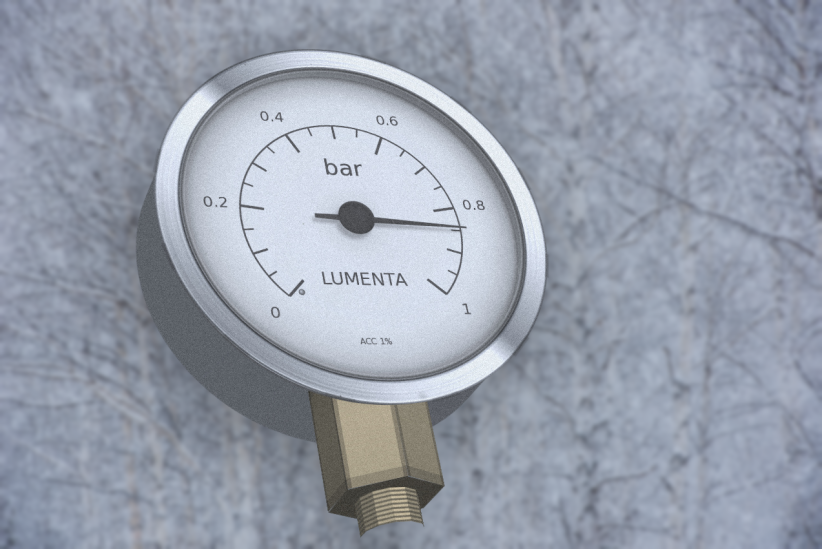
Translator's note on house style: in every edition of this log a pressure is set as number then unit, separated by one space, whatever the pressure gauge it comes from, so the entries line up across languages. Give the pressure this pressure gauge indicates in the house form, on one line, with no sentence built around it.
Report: 0.85 bar
